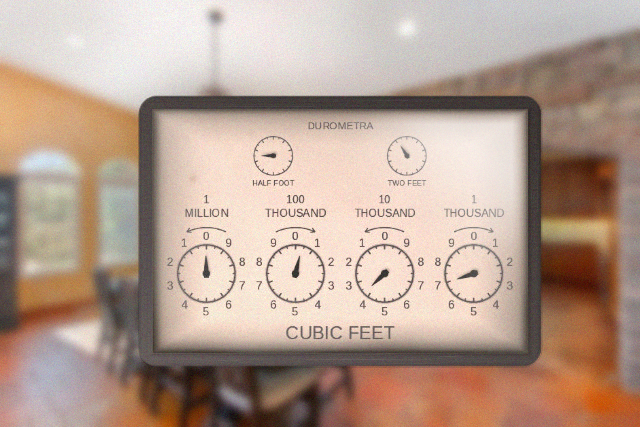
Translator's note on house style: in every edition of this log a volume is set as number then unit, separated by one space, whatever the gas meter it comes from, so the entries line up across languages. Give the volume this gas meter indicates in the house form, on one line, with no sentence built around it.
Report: 3700 ft³
